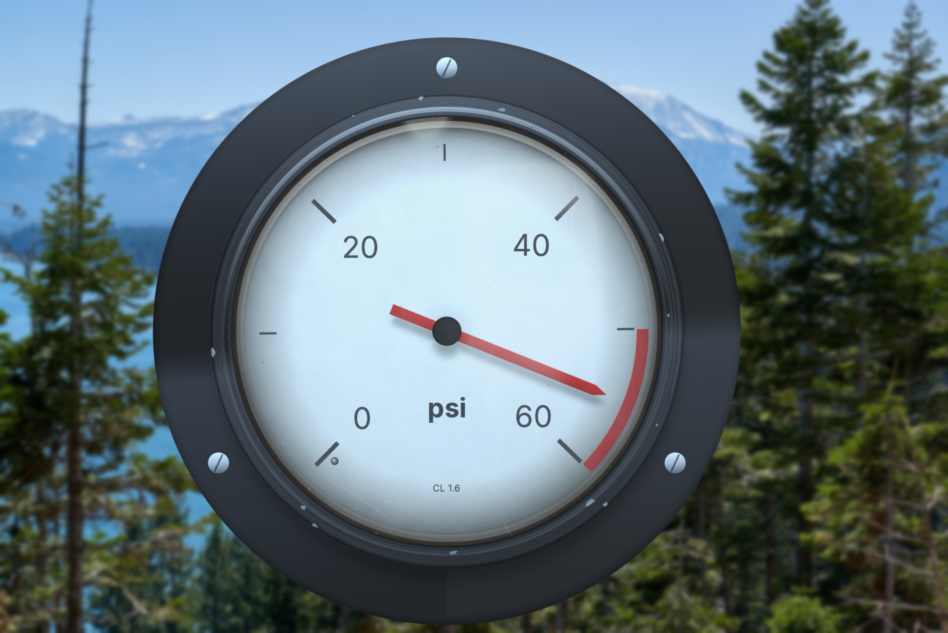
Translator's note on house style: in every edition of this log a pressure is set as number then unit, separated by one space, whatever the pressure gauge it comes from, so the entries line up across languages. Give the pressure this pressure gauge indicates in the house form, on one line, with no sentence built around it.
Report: 55 psi
